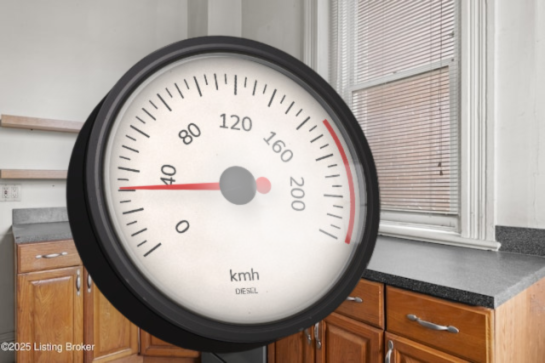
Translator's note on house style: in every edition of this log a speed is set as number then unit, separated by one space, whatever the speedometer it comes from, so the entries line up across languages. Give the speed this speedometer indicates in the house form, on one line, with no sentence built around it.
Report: 30 km/h
